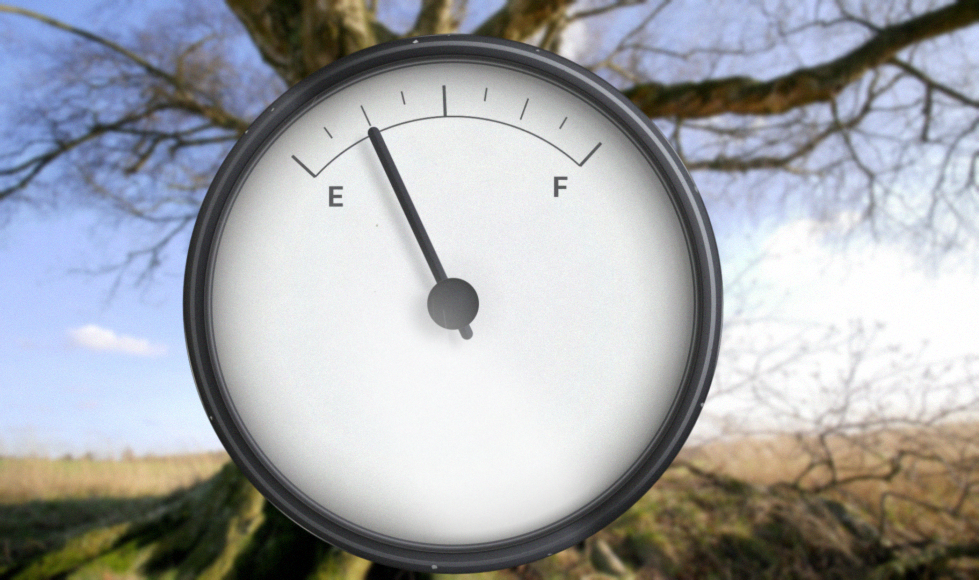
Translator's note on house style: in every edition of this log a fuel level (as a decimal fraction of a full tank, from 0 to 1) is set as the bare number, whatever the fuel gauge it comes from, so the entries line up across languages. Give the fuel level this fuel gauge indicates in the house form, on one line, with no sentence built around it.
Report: 0.25
